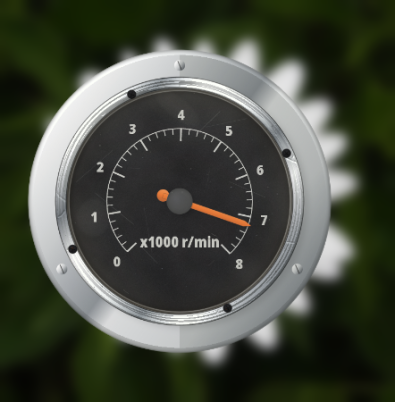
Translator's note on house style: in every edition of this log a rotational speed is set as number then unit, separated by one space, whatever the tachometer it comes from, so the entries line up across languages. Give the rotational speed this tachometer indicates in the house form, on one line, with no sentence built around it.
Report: 7200 rpm
